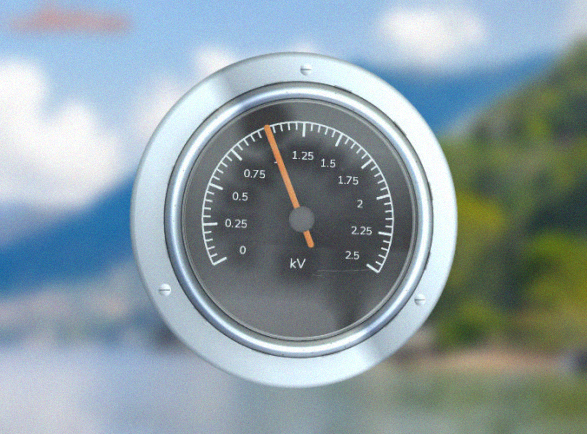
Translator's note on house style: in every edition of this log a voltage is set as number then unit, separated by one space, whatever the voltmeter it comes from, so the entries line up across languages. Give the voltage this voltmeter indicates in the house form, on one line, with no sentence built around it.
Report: 1 kV
